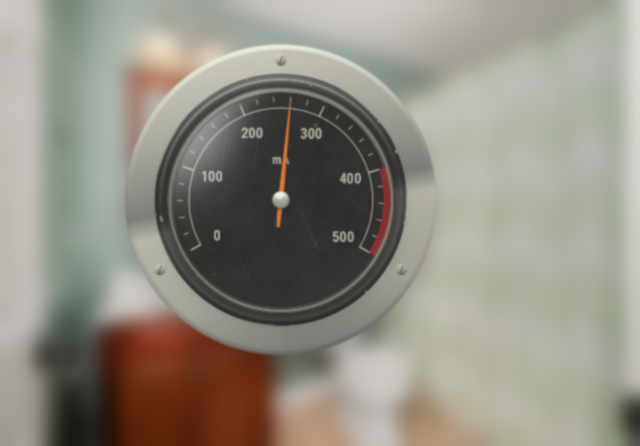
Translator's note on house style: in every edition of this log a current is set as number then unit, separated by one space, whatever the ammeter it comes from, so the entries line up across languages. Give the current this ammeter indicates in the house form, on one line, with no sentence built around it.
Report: 260 mA
